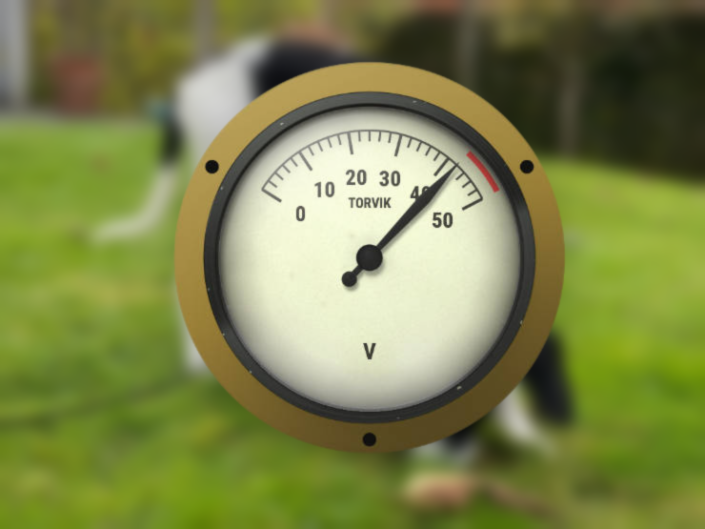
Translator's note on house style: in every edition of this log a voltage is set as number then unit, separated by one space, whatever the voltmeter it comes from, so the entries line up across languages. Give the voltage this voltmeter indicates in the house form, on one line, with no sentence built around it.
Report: 42 V
